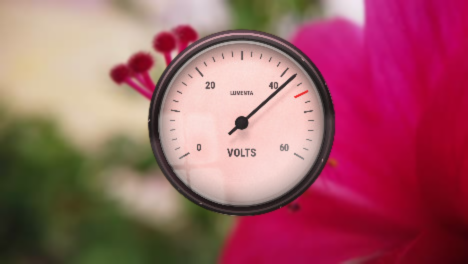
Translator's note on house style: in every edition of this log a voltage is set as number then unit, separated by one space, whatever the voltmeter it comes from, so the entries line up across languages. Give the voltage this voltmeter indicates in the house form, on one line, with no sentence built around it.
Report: 42 V
